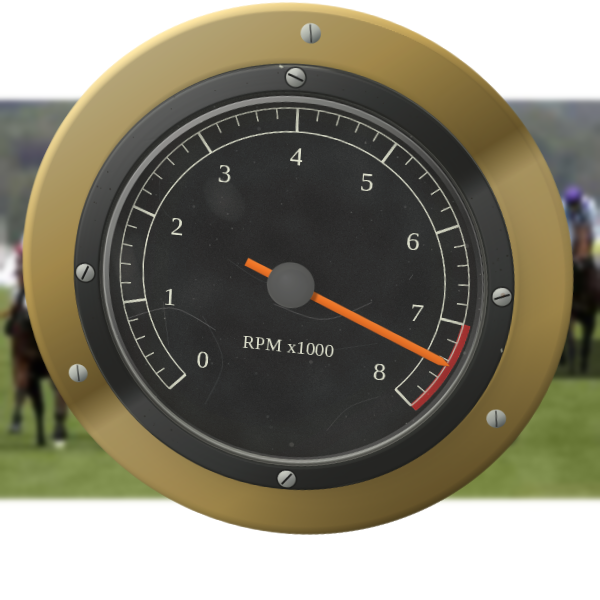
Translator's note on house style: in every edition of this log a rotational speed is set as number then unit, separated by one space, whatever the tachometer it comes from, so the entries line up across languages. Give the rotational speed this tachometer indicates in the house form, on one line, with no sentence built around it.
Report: 7400 rpm
